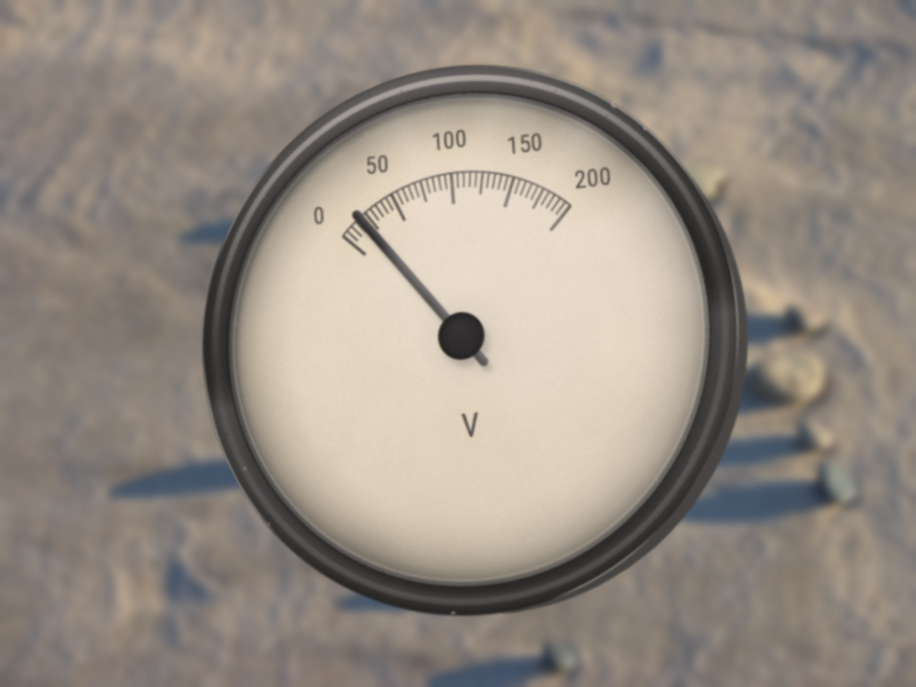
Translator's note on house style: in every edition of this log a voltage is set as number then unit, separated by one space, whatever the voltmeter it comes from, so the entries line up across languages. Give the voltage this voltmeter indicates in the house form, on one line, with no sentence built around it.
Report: 20 V
